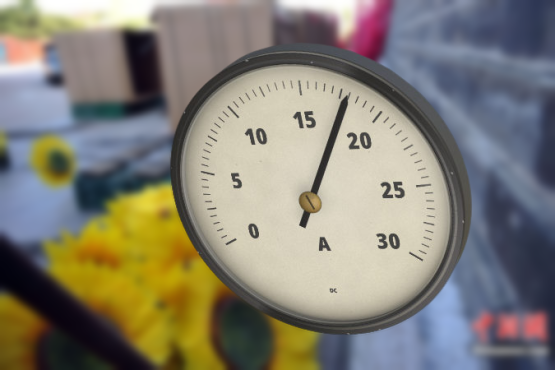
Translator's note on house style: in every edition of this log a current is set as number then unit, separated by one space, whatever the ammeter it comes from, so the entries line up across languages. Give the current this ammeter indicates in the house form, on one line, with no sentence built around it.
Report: 18 A
